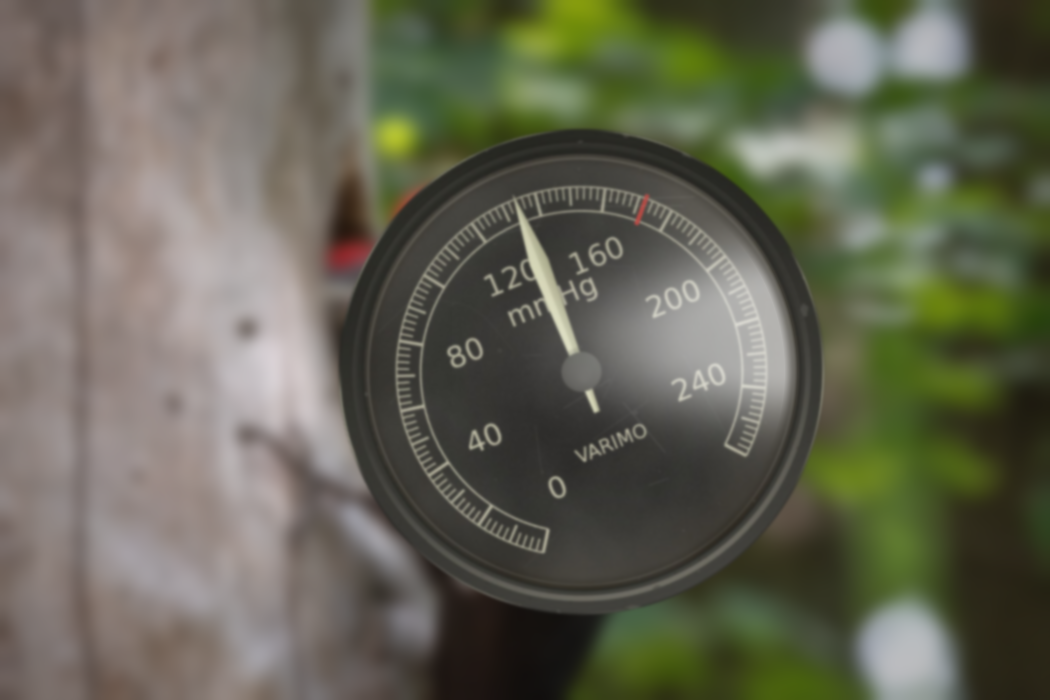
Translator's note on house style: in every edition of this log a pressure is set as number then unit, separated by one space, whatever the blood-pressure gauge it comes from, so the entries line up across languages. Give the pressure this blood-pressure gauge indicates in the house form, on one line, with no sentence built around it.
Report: 134 mmHg
